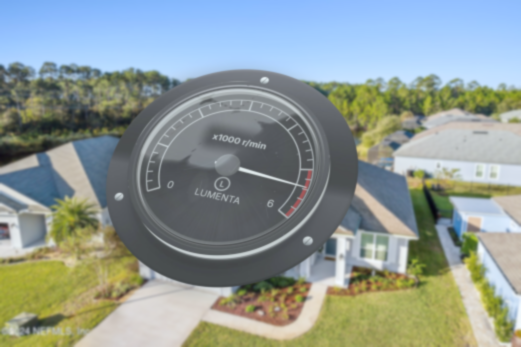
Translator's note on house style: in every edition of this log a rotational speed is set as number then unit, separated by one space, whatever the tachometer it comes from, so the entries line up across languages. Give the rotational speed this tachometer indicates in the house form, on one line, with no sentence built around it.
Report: 5400 rpm
